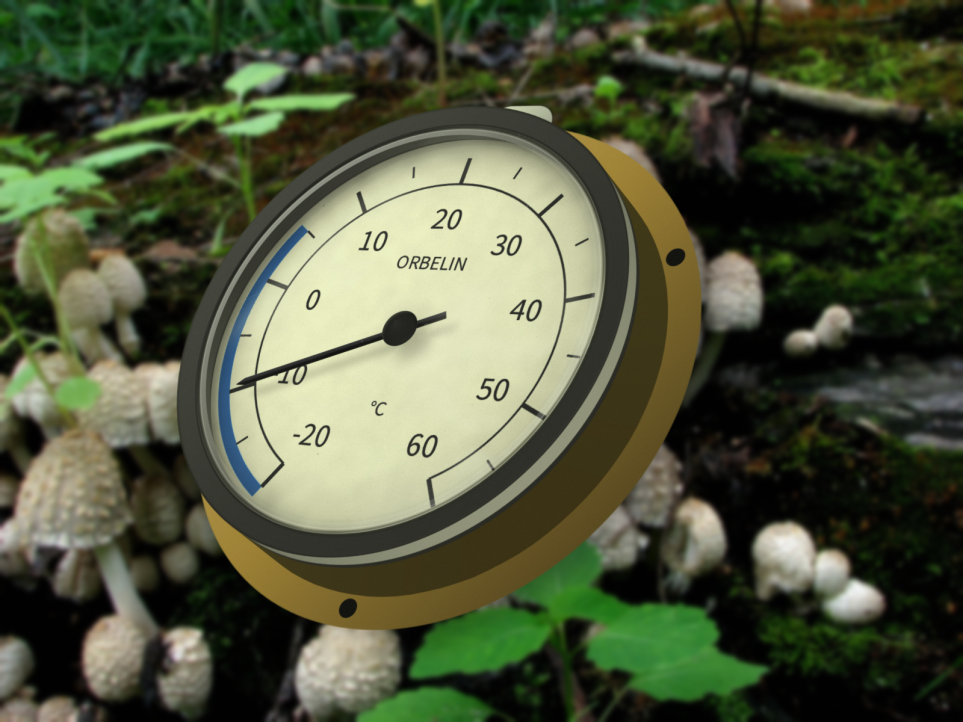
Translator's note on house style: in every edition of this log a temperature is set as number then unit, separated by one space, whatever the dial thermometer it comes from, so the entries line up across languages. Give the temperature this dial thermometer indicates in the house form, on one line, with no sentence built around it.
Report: -10 °C
